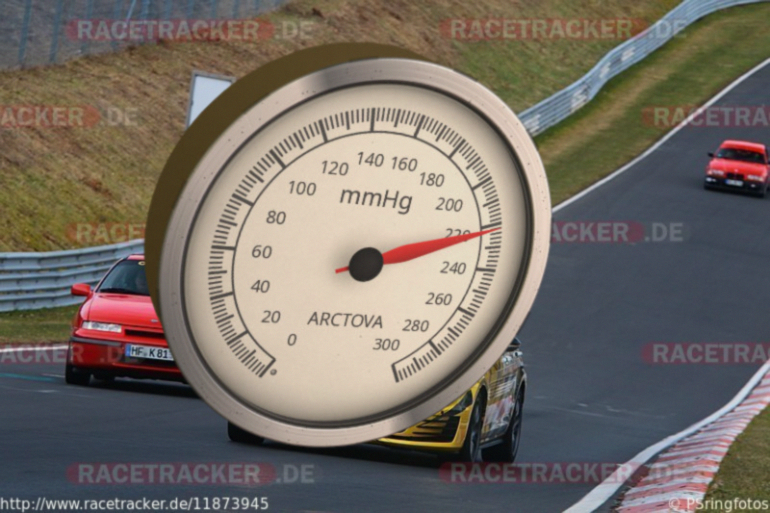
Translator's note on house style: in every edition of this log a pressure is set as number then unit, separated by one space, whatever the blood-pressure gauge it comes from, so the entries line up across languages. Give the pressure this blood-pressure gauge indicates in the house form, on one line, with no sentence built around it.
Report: 220 mmHg
